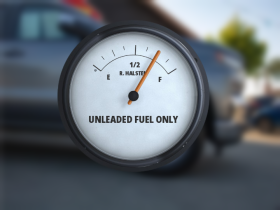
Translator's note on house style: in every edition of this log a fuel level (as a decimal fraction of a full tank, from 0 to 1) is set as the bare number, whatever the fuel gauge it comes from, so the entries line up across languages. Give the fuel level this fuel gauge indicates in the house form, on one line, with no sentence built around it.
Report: 0.75
